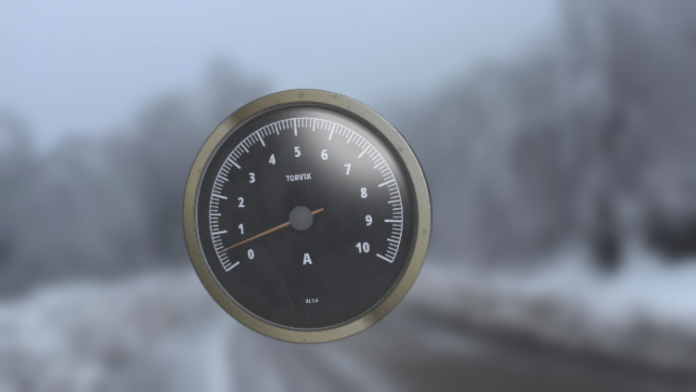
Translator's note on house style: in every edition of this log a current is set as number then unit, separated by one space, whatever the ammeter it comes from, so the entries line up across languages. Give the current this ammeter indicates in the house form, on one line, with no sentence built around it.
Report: 0.5 A
